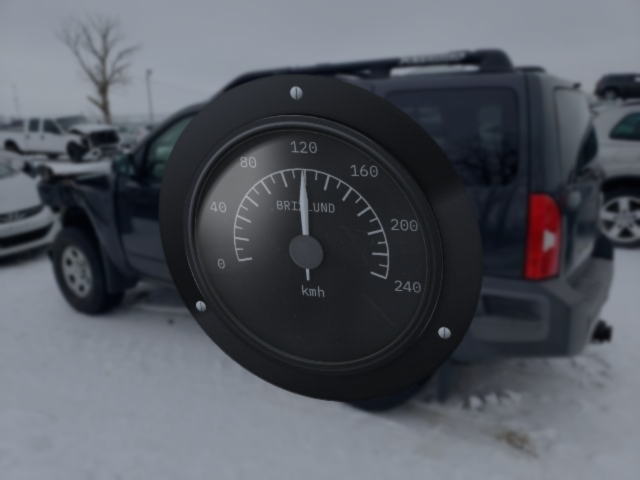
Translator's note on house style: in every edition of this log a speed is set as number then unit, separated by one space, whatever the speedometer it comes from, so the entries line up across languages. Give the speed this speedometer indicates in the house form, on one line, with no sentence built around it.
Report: 120 km/h
